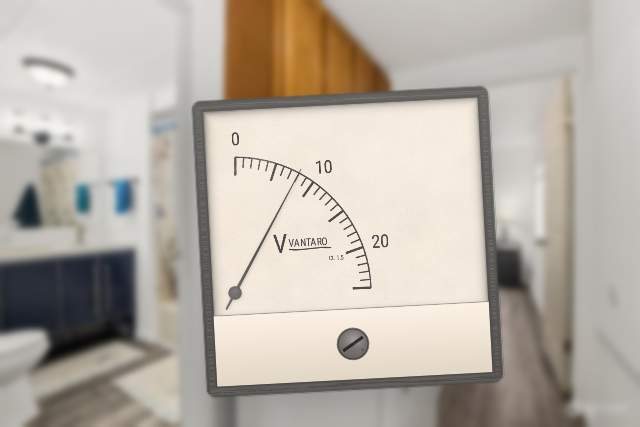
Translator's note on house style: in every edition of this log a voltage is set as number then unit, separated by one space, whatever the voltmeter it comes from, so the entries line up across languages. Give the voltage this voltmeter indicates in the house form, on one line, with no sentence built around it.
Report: 8 V
